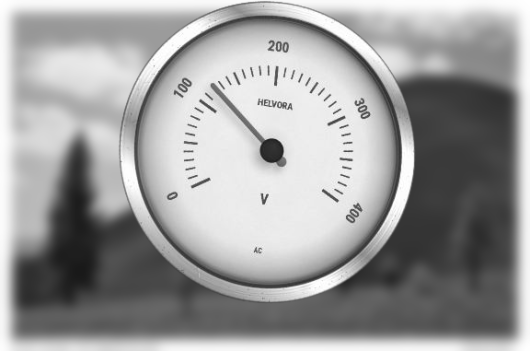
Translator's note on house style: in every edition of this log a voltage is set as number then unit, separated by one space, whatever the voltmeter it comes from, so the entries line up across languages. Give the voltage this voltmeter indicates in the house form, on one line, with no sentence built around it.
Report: 120 V
